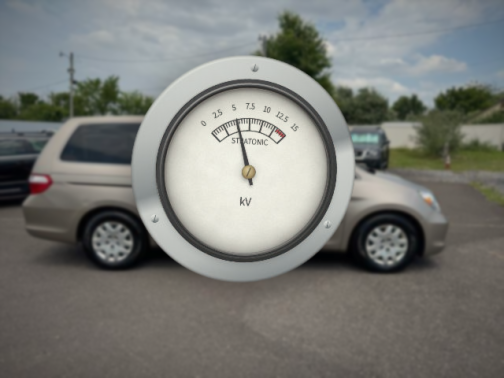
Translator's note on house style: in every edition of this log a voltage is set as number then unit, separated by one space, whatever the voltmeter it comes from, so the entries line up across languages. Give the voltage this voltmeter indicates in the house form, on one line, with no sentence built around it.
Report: 5 kV
